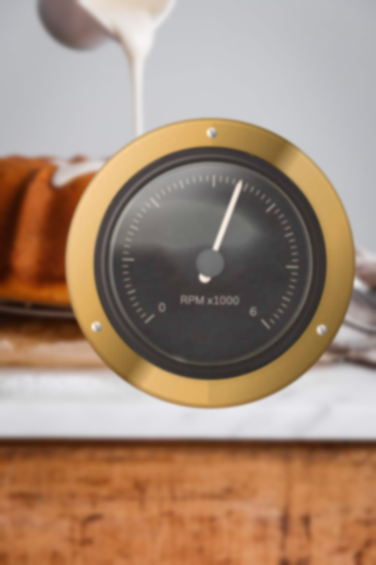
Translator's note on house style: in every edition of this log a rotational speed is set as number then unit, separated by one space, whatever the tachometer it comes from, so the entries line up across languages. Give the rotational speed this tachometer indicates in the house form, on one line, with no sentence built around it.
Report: 3400 rpm
